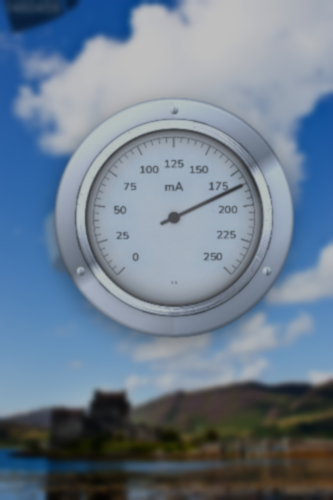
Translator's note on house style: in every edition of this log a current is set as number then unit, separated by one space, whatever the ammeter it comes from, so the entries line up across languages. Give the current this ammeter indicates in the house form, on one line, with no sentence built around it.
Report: 185 mA
